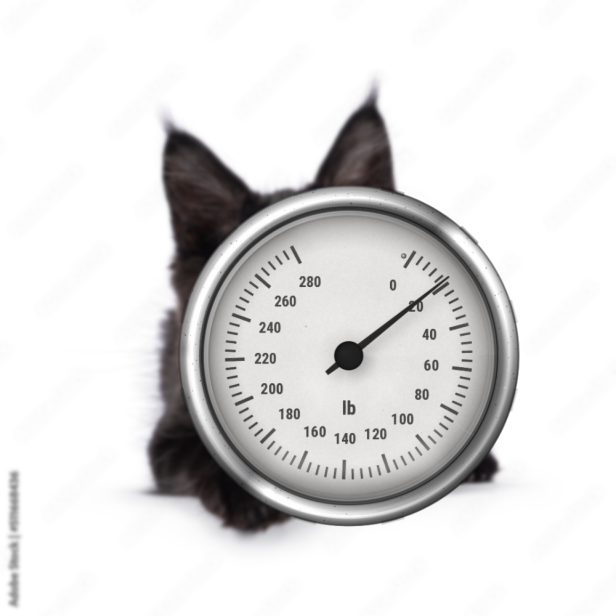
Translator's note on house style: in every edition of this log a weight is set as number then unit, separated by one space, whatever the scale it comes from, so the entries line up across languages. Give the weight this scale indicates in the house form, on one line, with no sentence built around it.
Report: 18 lb
